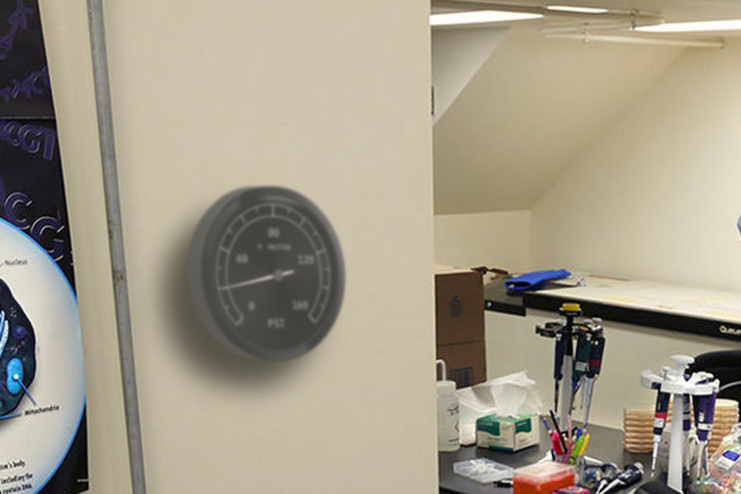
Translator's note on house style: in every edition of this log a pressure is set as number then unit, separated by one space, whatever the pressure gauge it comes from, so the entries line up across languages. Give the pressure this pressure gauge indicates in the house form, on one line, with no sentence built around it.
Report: 20 psi
